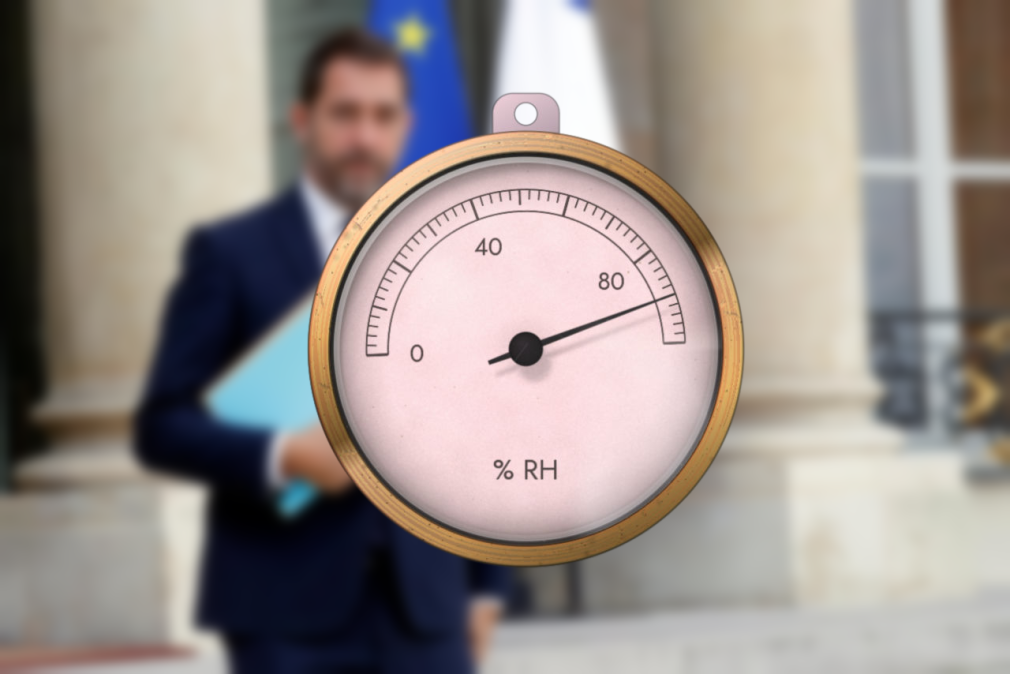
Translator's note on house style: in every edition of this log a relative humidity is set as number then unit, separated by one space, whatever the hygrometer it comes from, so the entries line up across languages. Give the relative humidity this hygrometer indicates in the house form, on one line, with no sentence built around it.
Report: 90 %
